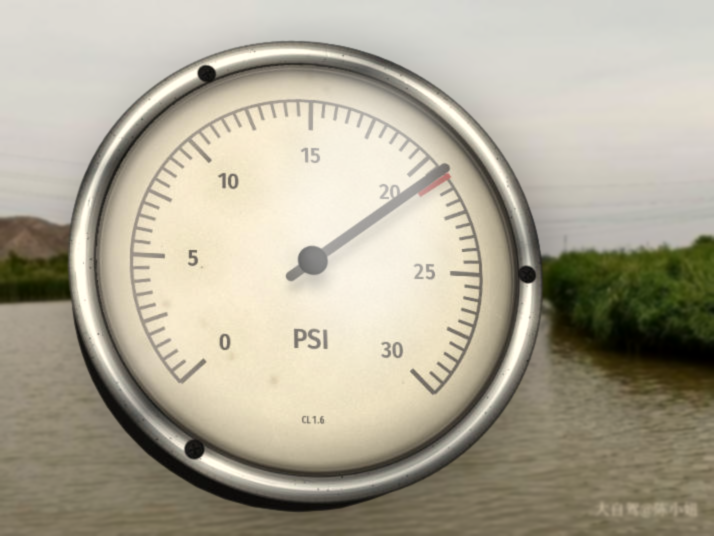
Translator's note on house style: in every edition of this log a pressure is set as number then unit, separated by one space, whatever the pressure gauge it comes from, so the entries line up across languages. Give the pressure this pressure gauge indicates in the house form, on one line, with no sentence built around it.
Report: 20.75 psi
